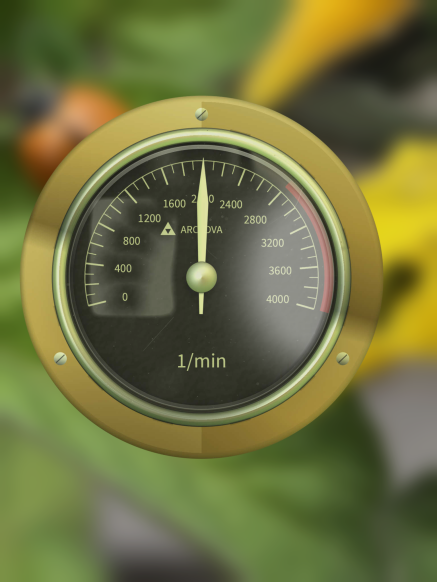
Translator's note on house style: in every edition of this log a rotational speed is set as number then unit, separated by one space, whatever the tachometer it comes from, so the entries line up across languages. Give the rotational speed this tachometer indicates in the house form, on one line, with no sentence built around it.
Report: 2000 rpm
